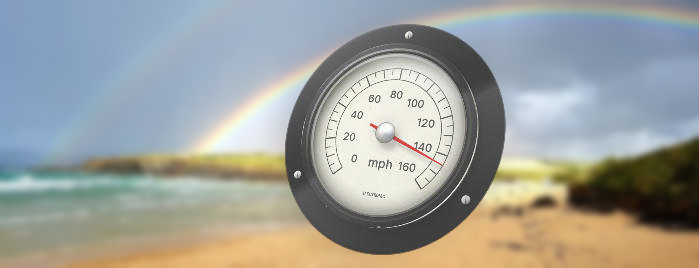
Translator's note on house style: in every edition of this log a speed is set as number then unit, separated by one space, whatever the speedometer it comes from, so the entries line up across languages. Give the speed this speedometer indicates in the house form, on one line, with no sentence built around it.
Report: 145 mph
